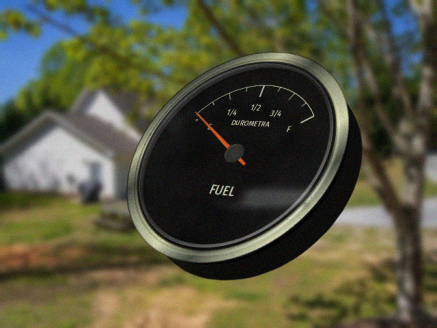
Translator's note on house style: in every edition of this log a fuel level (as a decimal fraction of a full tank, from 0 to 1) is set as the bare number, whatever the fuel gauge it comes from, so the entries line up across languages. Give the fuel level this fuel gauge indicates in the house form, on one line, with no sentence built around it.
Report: 0
